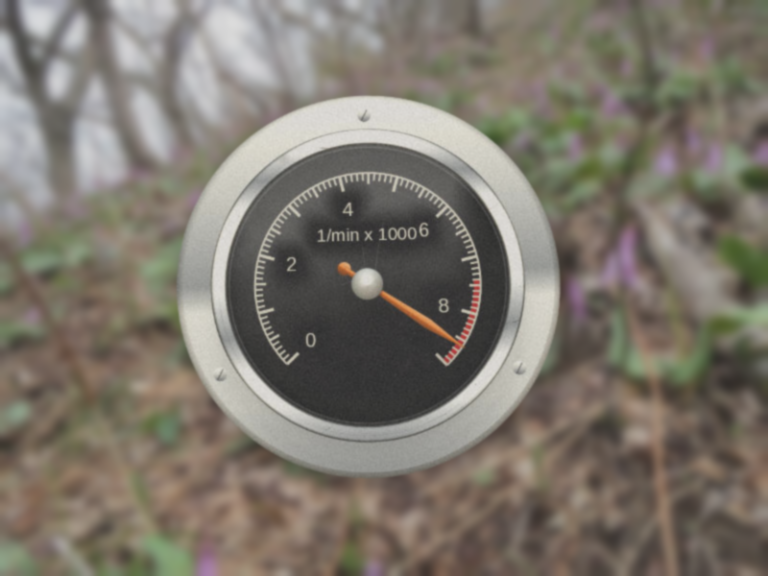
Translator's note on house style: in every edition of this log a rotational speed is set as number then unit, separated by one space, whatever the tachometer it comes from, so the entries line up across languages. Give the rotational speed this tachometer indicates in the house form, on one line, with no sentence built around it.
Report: 8600 rpm
